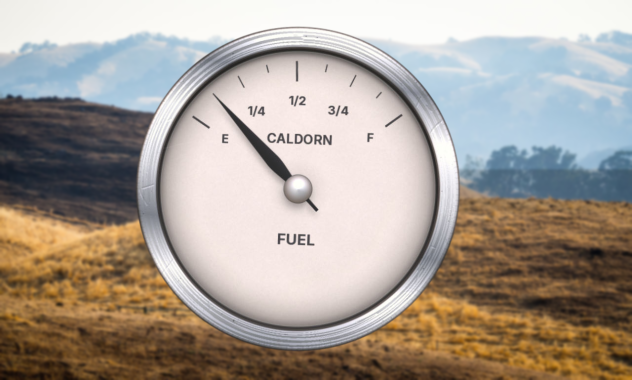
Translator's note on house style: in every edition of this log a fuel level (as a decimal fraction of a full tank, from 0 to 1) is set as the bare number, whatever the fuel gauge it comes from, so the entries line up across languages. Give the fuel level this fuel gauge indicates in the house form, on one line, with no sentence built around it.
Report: 0.125
